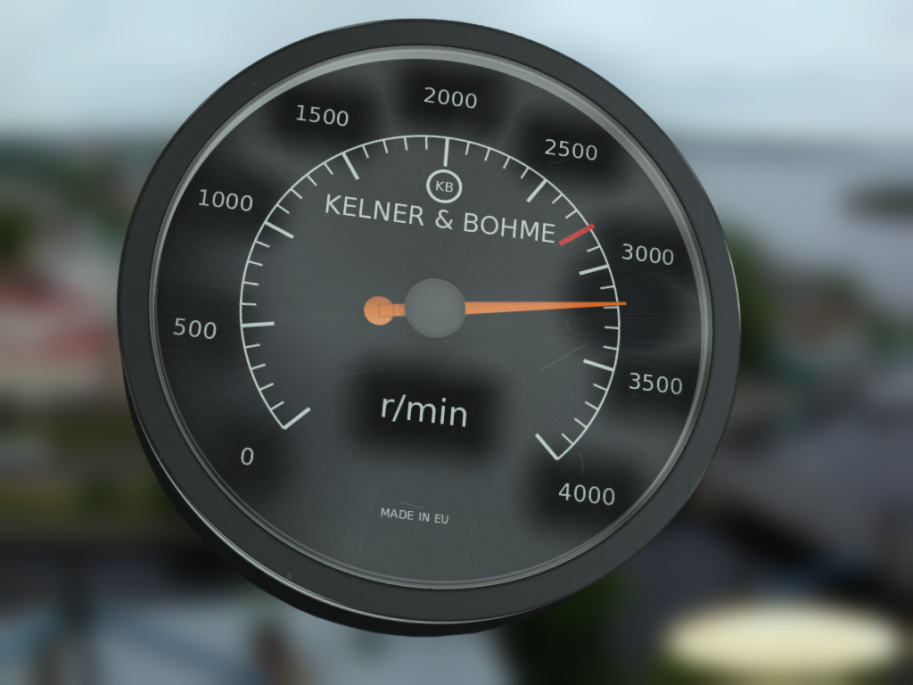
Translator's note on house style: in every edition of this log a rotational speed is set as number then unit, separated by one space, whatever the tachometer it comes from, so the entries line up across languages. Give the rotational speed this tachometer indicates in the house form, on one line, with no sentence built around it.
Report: 3200 rpm
